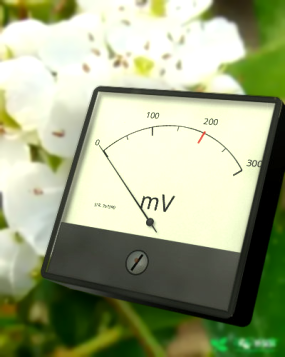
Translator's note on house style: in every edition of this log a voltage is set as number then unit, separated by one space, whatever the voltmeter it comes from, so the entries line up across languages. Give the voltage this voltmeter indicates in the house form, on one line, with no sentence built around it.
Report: 0 mV
